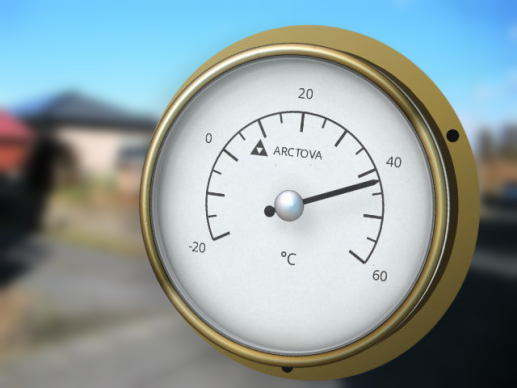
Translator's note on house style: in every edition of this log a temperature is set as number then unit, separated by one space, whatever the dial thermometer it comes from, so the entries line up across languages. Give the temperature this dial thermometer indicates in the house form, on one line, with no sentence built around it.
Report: 42.5 °C
